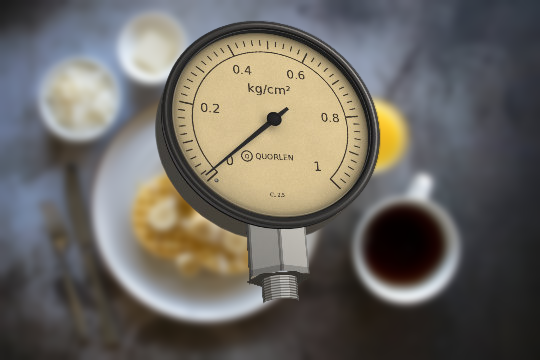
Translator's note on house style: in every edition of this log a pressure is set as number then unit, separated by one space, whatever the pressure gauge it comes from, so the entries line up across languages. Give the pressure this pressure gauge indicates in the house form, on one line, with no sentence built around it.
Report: 0.01 kg/cm²
